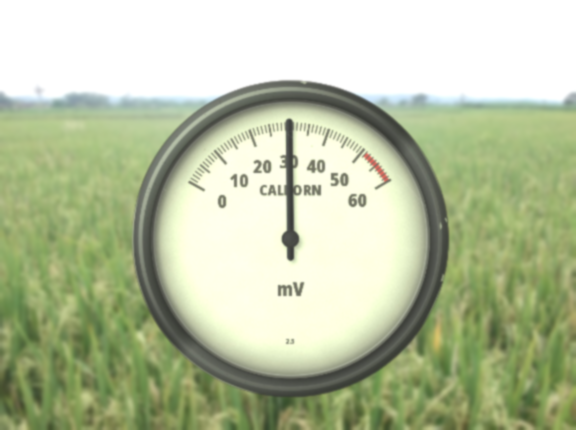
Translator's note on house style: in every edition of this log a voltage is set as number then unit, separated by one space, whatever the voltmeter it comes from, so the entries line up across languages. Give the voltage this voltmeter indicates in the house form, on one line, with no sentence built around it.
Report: 30 mV
